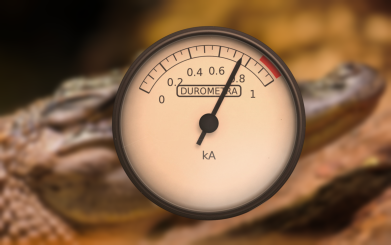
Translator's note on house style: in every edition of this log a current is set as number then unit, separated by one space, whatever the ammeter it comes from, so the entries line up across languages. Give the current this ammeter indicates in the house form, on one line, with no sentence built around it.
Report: 0.75 kA
